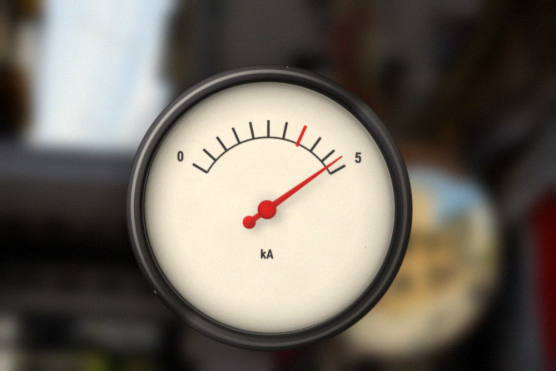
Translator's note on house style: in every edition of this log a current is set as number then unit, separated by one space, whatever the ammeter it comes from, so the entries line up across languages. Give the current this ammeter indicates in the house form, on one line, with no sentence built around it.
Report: 4.75 kA
